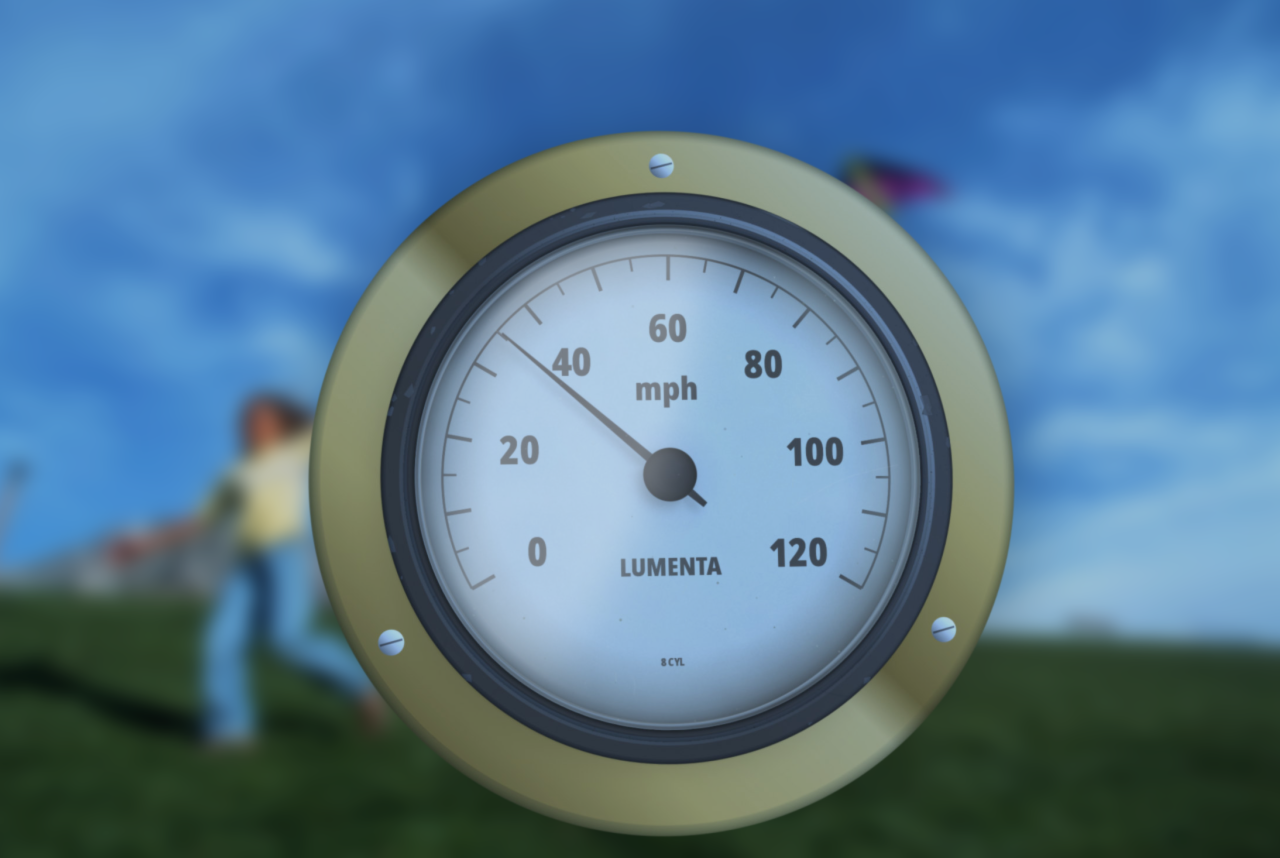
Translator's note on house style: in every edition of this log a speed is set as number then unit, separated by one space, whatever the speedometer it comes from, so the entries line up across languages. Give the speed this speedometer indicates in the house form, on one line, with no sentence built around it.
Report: 35 mph
